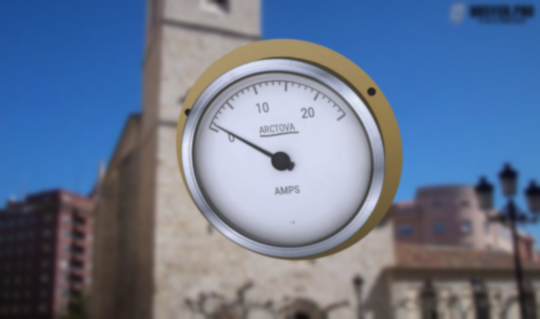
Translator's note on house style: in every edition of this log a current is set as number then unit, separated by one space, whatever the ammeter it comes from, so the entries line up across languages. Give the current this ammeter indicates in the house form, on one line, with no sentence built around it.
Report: 1 A
